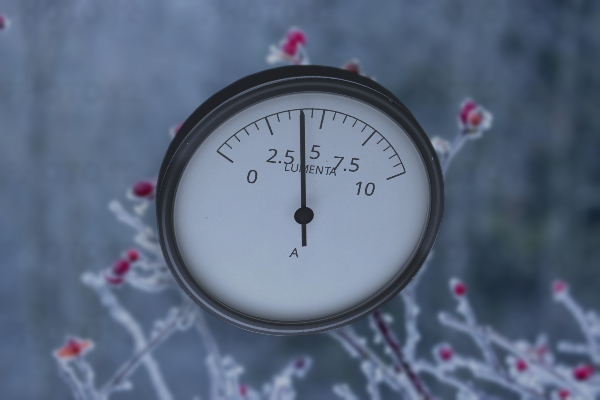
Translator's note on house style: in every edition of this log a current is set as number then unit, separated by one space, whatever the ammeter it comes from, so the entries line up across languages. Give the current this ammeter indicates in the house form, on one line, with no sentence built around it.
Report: 4 A
